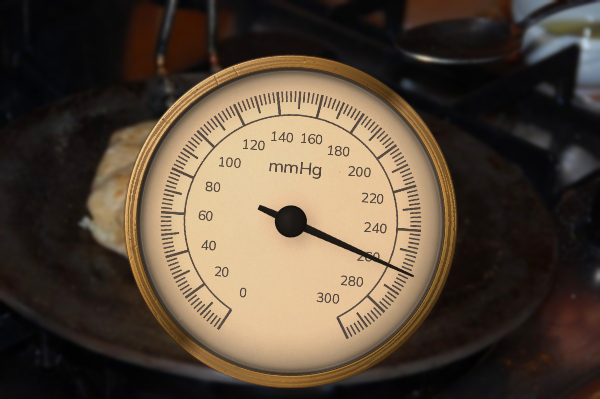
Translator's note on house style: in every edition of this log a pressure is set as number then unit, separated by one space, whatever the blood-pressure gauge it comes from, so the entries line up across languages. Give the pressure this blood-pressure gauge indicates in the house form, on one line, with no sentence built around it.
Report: 260 mmHg
